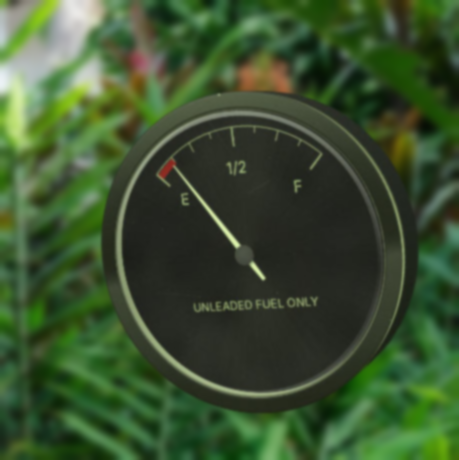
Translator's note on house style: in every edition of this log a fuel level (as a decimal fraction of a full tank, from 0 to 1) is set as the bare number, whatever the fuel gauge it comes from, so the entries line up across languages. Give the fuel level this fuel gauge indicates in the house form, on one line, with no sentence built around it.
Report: 0.125
